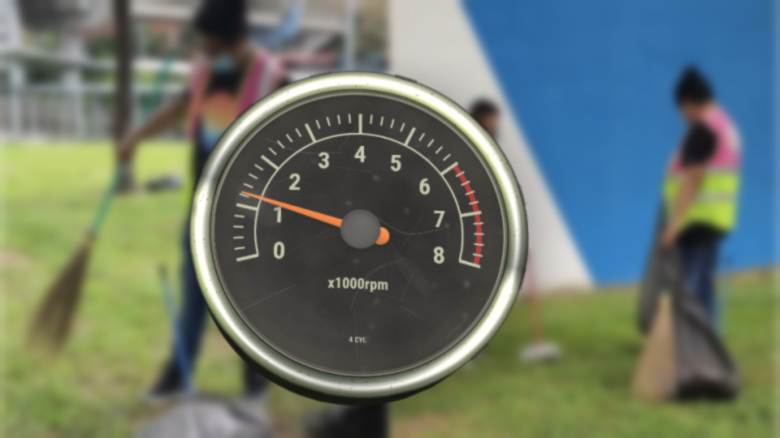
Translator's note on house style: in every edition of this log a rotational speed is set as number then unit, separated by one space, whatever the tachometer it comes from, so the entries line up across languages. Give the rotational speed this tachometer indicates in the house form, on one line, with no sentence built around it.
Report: 1200 rpm
